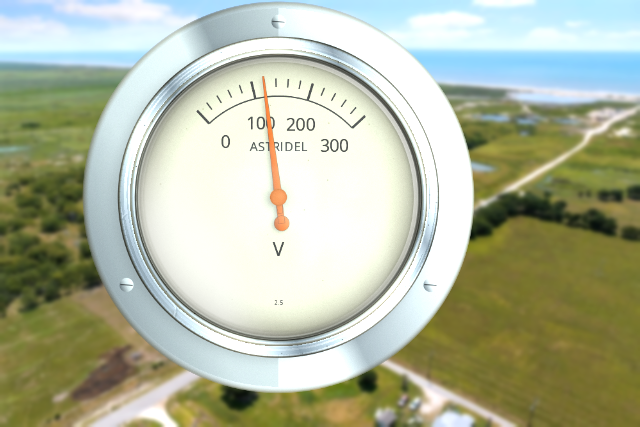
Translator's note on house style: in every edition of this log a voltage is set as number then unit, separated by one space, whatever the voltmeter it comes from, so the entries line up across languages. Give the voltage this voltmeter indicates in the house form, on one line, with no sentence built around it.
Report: 120 V
